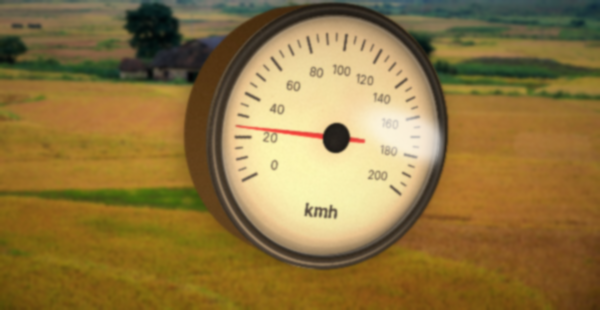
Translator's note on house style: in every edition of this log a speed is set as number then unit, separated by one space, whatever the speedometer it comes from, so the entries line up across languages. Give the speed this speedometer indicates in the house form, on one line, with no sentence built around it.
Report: 25 km/h
